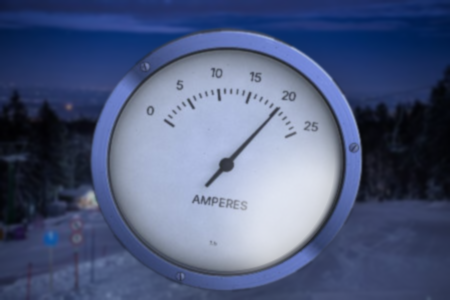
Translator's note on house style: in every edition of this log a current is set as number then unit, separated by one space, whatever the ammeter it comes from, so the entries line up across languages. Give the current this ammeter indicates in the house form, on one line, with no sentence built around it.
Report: 20 A
